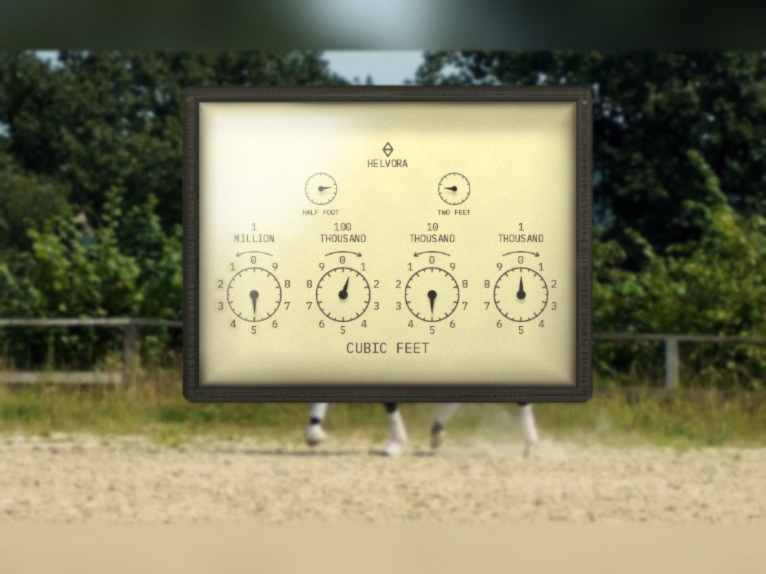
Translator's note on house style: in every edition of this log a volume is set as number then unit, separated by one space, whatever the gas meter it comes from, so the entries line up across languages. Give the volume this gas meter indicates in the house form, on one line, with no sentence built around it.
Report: 505000 ft³
